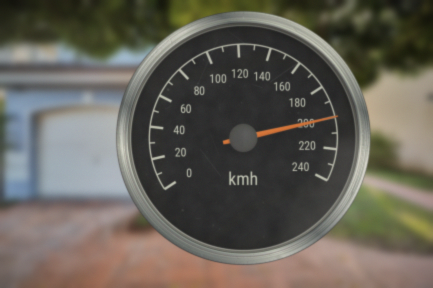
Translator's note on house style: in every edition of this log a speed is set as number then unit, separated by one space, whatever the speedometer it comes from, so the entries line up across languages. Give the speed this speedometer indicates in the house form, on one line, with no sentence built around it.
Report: 200 km/h
